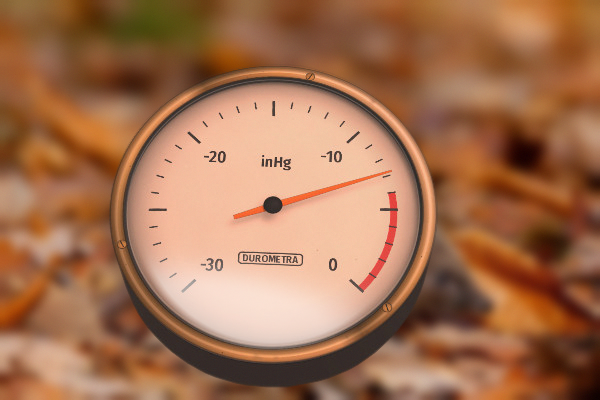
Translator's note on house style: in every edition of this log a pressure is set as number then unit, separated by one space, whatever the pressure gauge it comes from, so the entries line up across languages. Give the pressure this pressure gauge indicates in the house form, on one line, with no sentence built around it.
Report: -7 inHg
